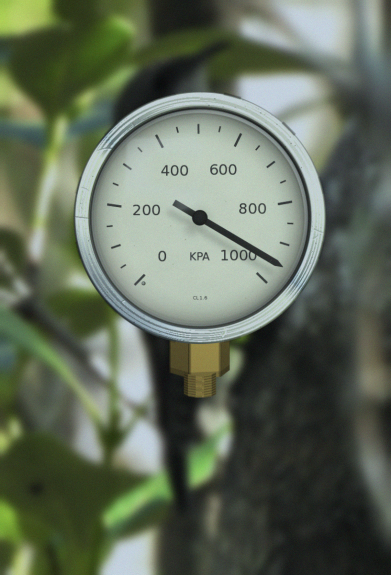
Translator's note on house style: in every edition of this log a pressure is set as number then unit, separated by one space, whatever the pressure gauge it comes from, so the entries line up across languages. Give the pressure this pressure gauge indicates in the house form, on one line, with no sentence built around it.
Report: 950 kPa
